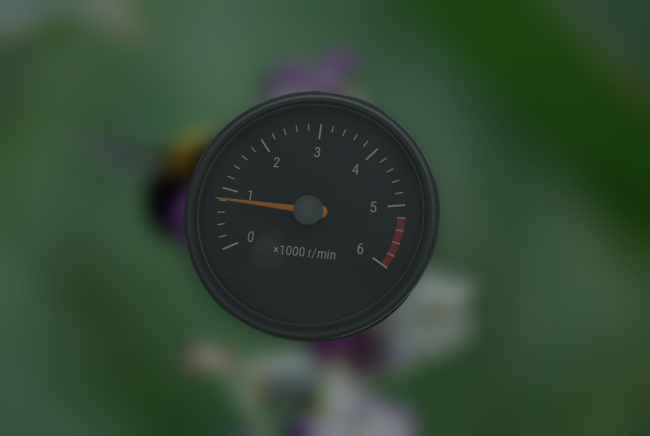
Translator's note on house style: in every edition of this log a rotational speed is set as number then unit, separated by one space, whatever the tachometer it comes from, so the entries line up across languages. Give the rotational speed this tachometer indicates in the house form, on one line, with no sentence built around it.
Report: 800 rpm
